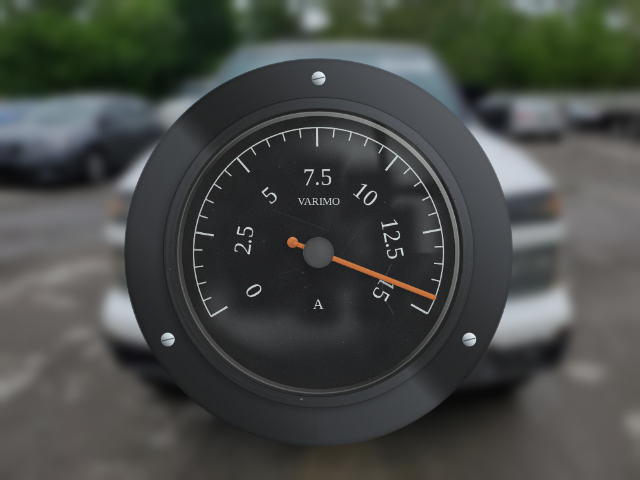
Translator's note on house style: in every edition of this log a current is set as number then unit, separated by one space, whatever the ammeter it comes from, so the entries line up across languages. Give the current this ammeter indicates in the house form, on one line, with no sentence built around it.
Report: 14.5 A
